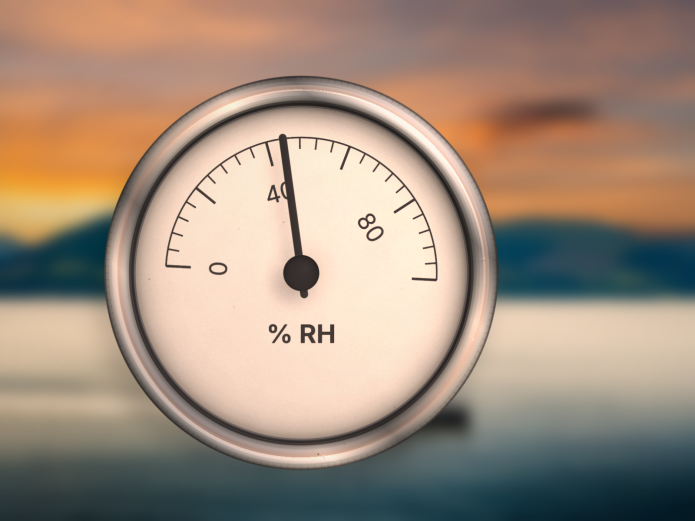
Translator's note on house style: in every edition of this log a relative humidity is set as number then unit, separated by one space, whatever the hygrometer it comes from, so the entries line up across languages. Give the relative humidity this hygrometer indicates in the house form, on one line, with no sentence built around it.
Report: 44 %
